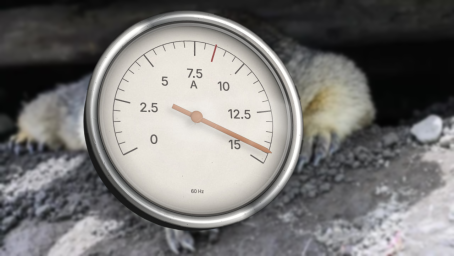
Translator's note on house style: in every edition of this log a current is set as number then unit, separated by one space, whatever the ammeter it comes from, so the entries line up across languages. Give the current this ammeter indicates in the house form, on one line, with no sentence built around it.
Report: 14.5 A
